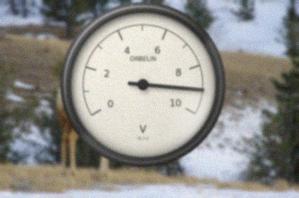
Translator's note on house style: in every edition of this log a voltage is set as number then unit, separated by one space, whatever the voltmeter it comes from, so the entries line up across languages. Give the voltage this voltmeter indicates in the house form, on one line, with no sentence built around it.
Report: 9 V
